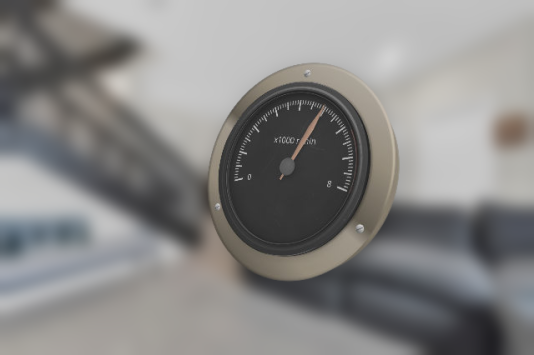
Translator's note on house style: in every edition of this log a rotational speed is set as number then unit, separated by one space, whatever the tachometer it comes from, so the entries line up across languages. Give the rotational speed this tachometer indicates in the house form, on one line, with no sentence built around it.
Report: 5000 rpm
